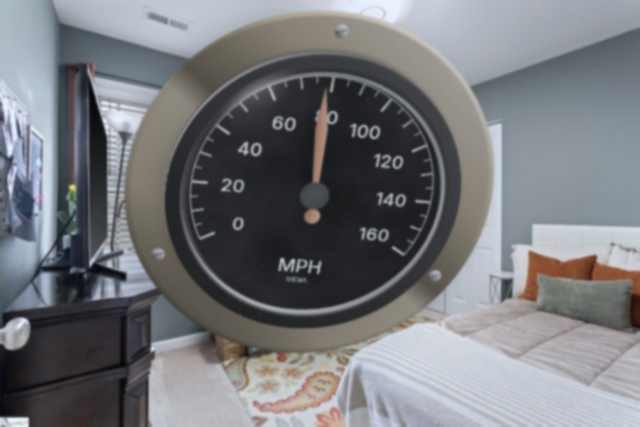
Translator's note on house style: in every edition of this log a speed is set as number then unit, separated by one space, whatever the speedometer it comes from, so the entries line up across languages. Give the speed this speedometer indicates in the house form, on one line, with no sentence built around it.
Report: 77.5 mph
